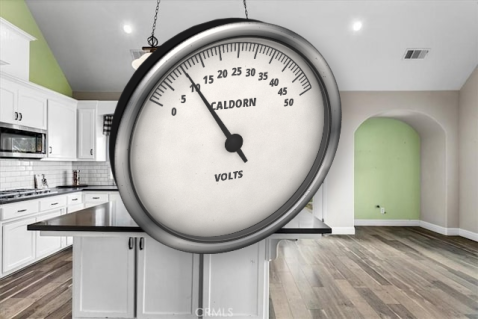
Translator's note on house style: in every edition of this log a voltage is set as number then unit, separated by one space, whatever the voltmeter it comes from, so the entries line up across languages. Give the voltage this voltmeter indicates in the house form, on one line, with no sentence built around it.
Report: 10 V
